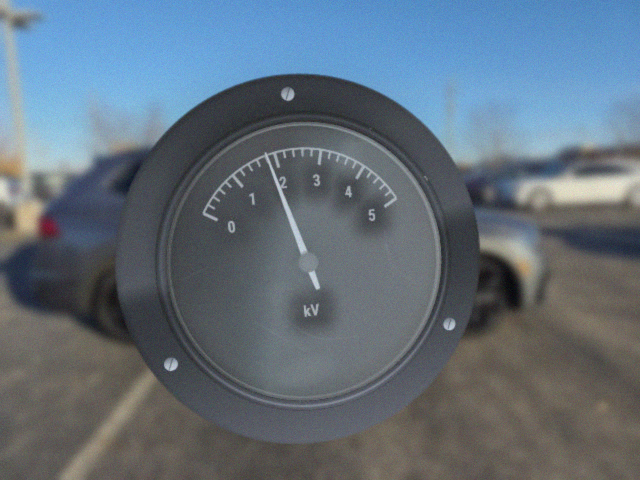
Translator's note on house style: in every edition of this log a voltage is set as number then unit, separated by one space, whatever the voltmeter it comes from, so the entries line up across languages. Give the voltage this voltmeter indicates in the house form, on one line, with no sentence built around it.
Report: 1.8 kV
